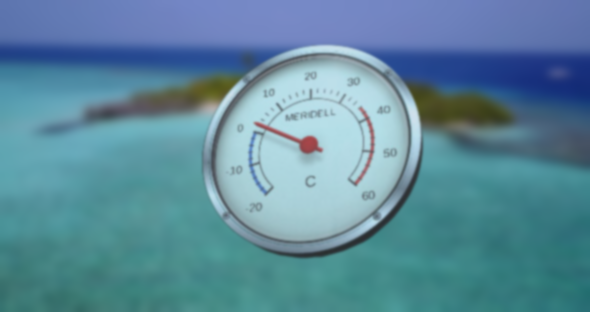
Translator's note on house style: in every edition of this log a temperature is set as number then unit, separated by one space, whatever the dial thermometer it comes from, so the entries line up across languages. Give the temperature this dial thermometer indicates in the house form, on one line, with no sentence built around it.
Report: 2 °C
